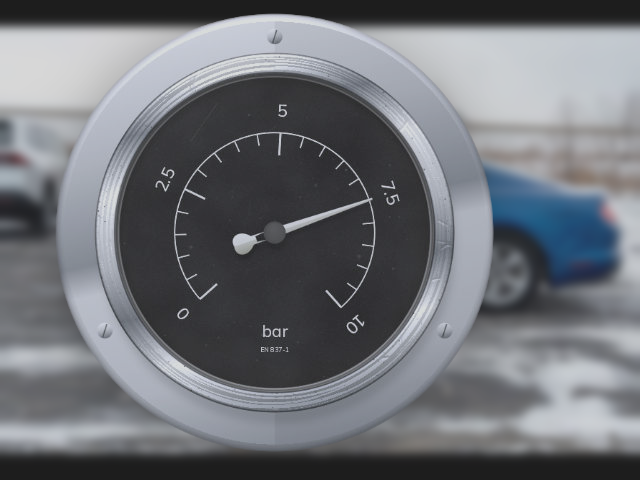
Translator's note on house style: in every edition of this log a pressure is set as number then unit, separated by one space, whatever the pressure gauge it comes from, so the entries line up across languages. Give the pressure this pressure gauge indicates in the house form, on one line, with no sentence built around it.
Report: 7.5 bar
